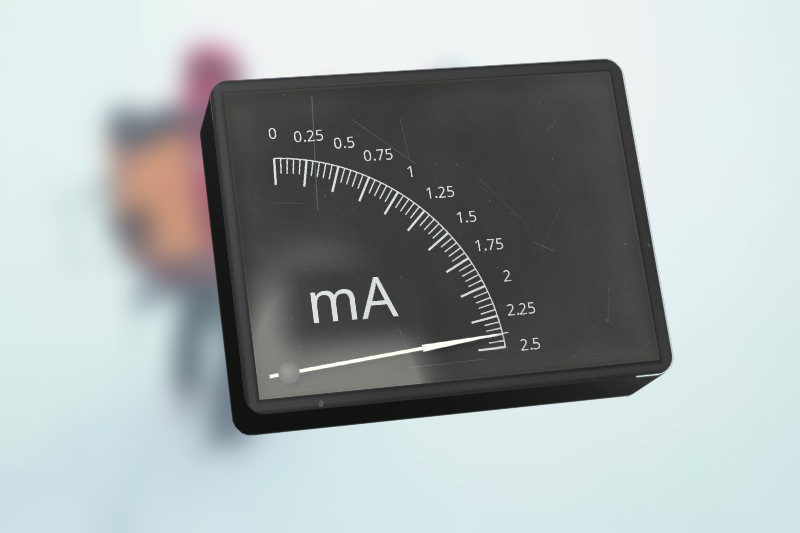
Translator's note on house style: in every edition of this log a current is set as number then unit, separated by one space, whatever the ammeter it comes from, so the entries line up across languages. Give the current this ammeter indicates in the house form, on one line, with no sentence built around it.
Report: 2.4 mA
